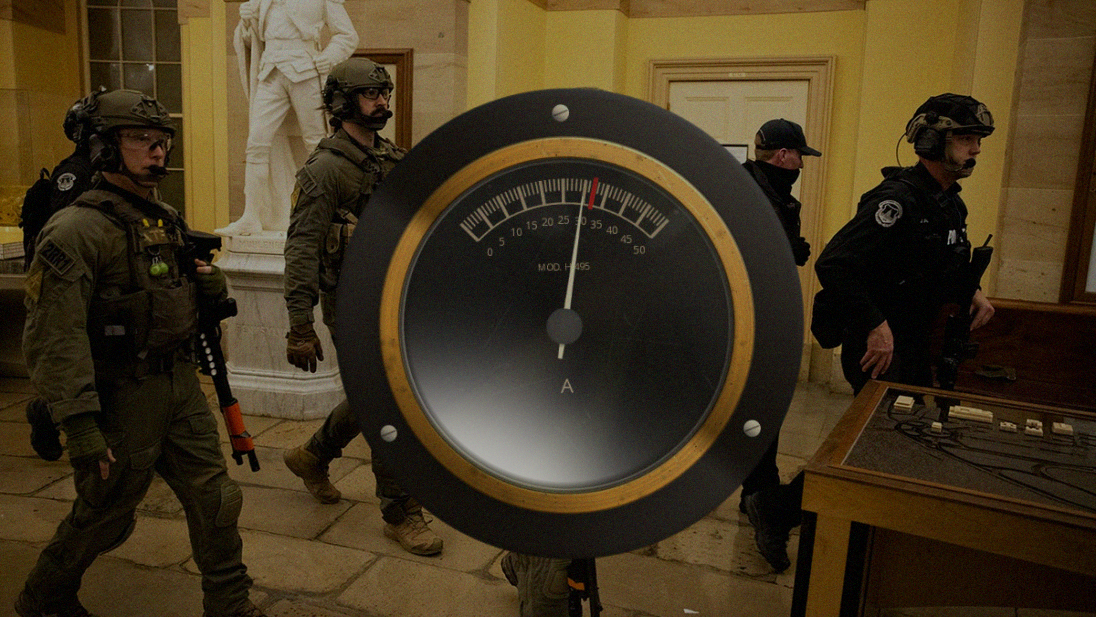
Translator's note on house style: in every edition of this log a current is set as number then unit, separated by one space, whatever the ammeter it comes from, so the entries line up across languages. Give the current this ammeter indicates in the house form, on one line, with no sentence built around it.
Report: 30 A
